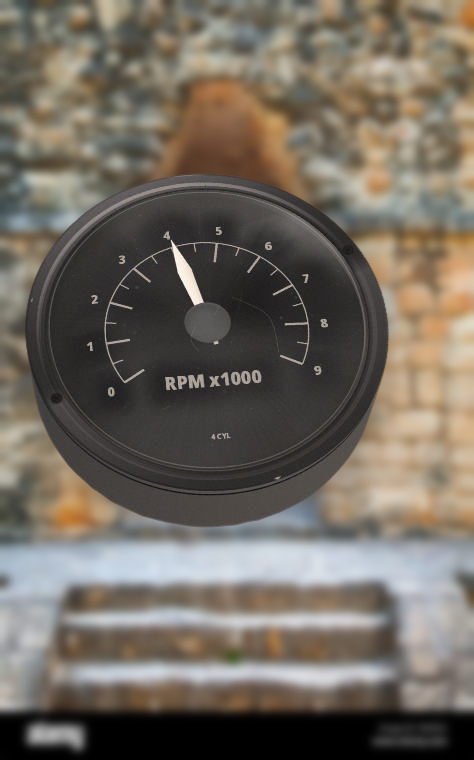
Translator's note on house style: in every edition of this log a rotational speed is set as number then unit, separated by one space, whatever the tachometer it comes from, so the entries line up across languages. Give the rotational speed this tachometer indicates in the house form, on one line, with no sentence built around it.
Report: 4000 rpm
